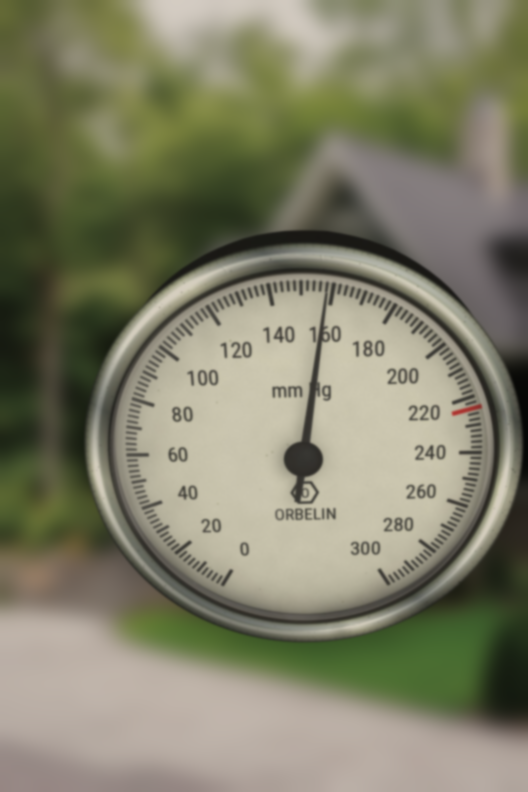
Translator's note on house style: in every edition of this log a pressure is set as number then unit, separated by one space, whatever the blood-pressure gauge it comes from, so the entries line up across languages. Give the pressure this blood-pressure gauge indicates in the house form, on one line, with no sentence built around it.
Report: 158 mmHg
